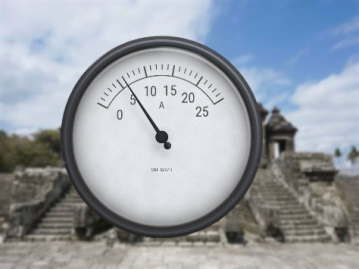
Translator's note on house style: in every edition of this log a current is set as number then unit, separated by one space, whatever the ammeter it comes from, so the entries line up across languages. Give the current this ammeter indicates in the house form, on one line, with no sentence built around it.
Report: 6 A
